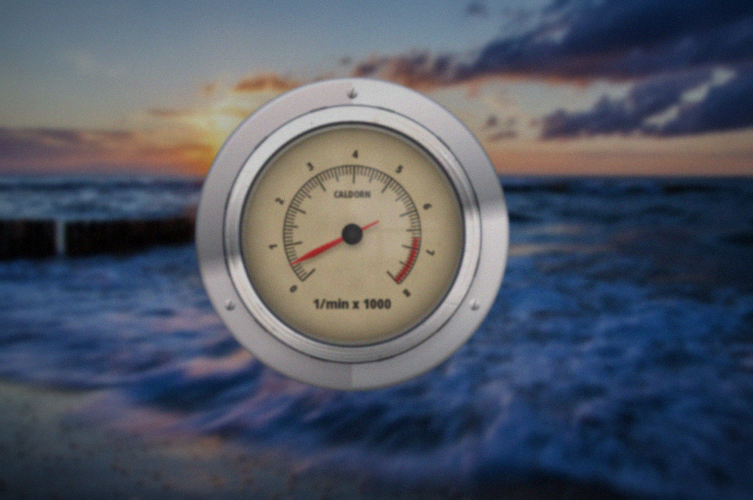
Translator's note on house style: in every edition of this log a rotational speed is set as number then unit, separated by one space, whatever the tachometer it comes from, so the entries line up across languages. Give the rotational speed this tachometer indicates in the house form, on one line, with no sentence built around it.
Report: 500 rpm
